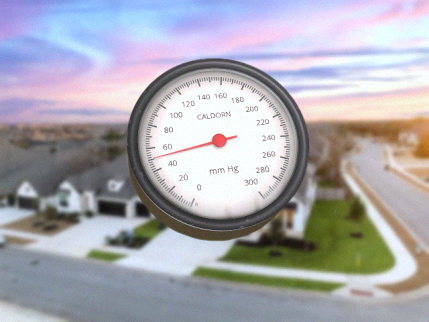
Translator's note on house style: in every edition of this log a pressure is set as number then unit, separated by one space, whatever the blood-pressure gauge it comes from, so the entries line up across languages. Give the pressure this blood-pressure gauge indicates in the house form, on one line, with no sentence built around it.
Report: 50 mmHg
